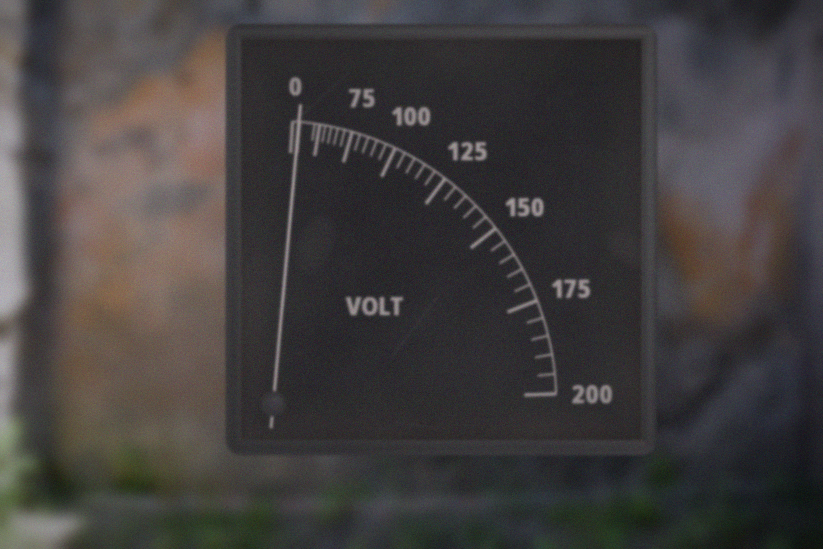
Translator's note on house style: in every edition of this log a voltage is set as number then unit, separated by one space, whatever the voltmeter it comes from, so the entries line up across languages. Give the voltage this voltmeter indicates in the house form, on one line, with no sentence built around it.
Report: 25 V
